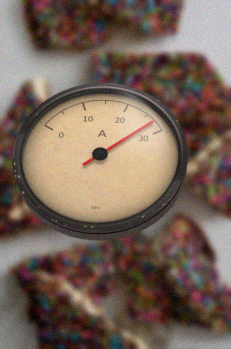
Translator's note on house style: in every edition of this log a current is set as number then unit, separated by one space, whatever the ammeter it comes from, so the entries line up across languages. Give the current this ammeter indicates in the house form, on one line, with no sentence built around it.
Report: 27.5 A
